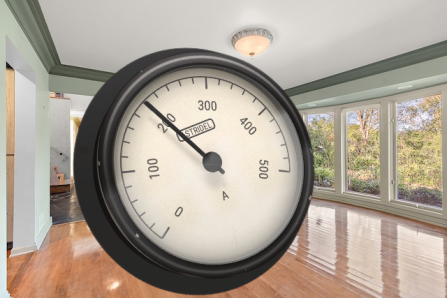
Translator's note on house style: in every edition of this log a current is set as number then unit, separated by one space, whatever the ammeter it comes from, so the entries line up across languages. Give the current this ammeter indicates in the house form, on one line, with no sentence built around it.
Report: 200 A
